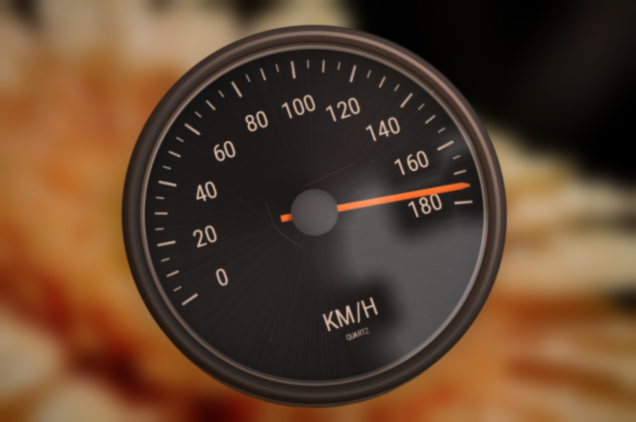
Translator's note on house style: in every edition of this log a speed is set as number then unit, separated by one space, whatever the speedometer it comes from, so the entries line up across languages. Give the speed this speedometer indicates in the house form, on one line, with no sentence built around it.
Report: 175 km/h
